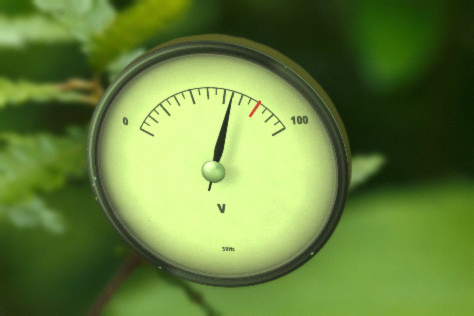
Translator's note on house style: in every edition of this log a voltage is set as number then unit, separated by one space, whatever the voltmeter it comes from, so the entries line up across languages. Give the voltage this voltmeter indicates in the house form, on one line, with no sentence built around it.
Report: 65 V
